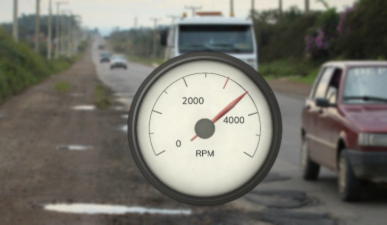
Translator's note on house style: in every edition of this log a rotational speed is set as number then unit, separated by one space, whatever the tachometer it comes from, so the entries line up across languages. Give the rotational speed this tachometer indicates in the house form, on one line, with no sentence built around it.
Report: 3500 rpm
